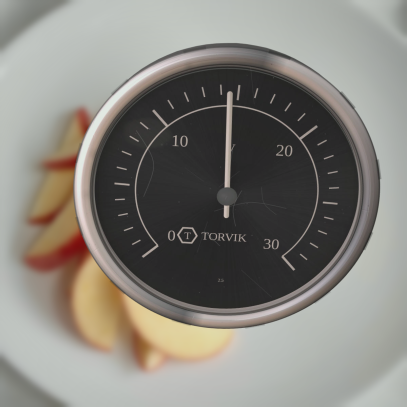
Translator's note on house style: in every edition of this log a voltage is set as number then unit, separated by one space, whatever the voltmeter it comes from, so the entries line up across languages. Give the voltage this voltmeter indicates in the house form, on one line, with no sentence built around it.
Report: 14.5 V
